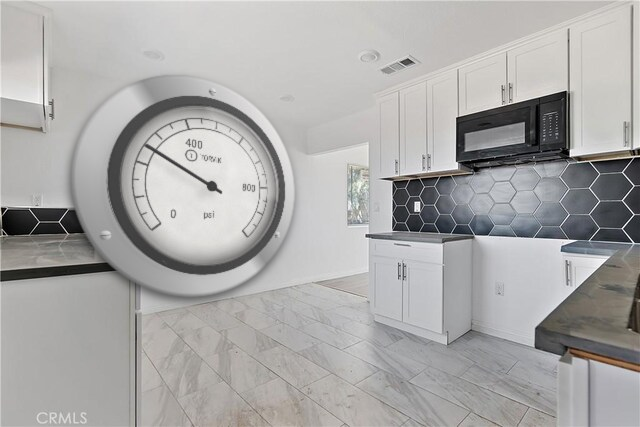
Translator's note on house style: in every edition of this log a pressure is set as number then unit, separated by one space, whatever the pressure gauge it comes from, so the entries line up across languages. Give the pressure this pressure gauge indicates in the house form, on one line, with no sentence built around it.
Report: 250 psi
